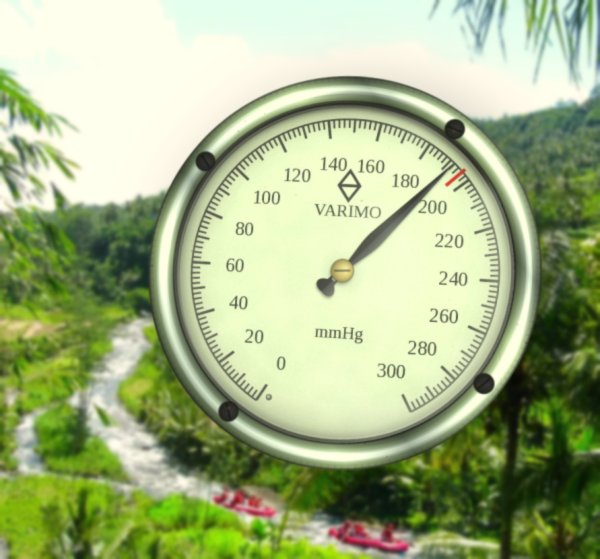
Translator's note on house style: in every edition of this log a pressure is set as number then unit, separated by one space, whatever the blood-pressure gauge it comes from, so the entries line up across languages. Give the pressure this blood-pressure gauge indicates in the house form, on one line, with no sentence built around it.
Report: 192 mmHg
